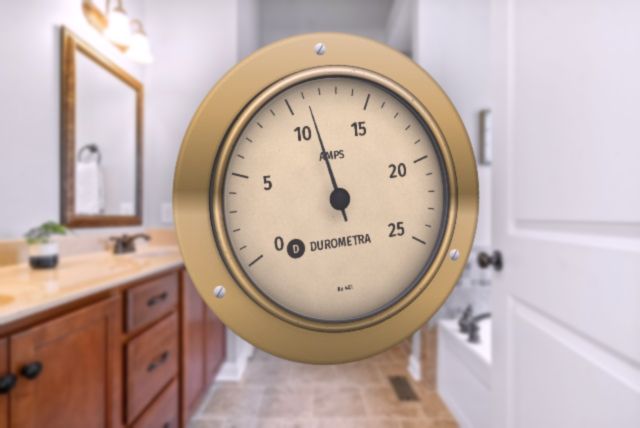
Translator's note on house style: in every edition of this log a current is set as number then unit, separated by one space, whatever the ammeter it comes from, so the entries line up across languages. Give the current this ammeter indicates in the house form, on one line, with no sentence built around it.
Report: 11 A
